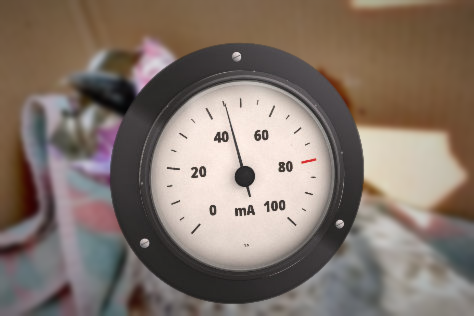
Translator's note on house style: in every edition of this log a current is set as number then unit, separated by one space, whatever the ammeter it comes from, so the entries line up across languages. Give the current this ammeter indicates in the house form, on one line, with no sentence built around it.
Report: 45 mA
